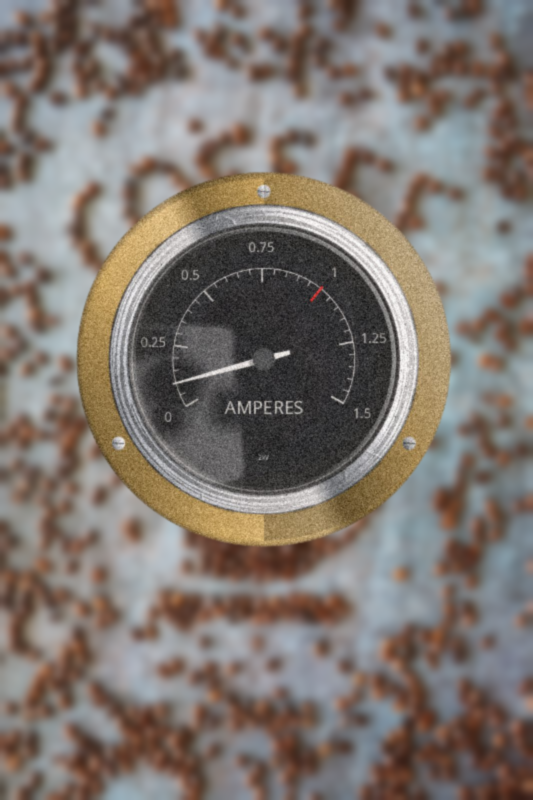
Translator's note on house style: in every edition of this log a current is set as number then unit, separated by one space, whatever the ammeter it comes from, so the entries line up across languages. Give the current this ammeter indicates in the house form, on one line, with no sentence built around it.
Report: 0.1 A
